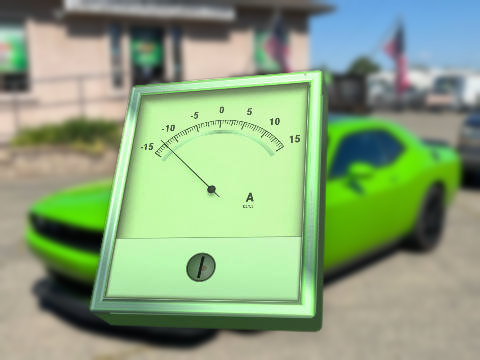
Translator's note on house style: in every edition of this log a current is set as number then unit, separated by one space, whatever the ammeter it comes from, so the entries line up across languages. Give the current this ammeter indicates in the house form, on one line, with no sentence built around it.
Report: -12.5 A
